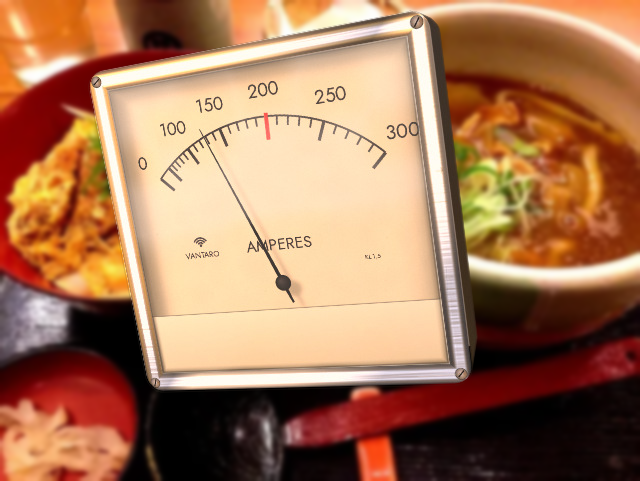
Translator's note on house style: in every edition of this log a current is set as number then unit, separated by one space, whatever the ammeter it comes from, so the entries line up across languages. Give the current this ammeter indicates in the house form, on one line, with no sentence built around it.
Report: 130 A
